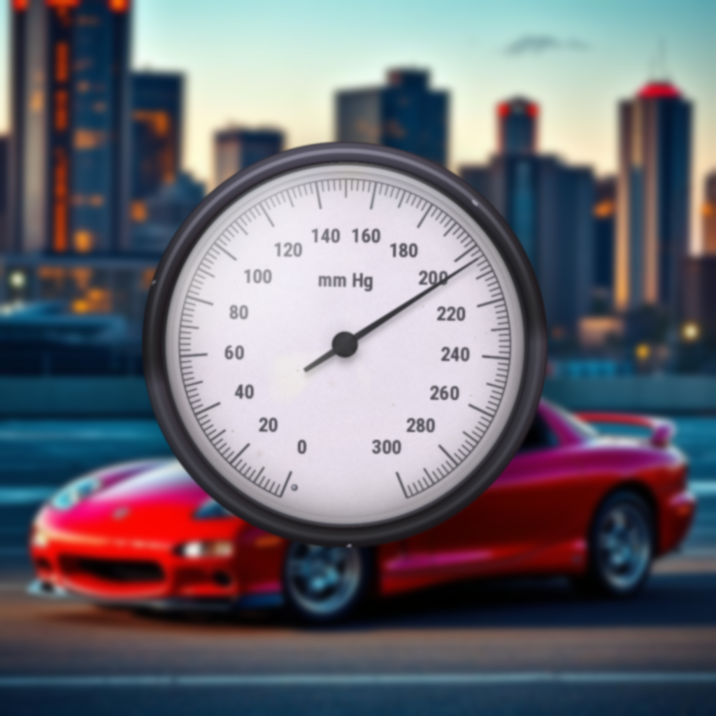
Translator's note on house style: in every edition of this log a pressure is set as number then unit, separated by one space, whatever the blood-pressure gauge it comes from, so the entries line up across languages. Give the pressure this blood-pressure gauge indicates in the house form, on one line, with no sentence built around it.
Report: 204 mmHg
